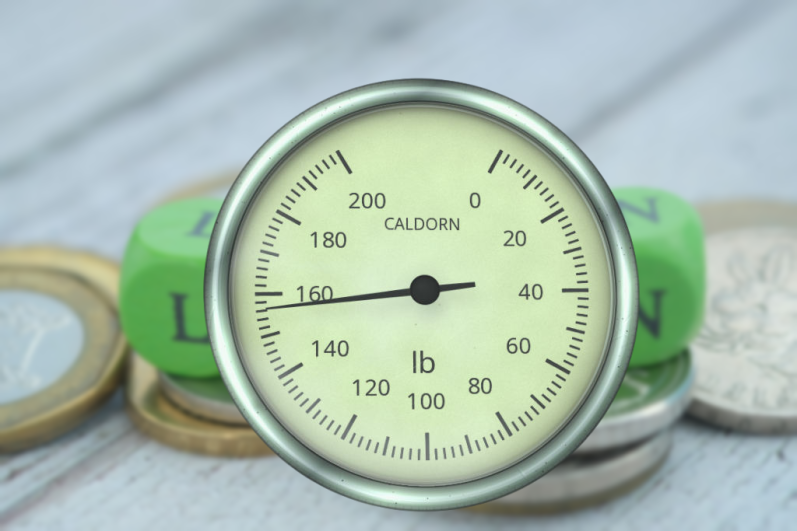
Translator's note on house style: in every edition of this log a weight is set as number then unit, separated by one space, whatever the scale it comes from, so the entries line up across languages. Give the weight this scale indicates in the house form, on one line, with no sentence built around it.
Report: 156 lb
